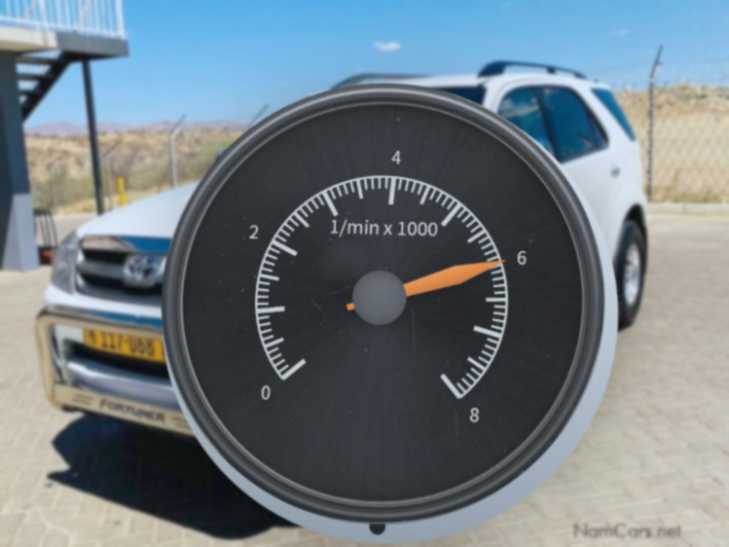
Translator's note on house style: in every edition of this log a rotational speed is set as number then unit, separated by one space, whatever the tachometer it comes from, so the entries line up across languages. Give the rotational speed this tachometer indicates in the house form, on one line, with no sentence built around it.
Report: 6000 rpm
